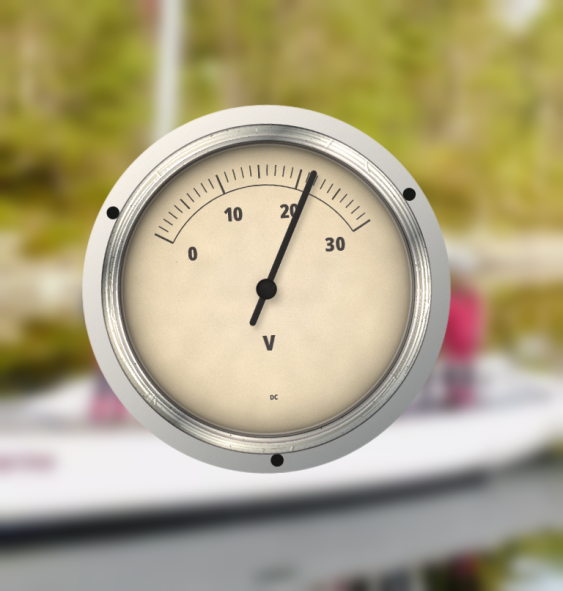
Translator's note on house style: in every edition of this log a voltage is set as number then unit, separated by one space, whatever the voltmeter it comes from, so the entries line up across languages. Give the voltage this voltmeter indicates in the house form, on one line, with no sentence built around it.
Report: 21.5 V
